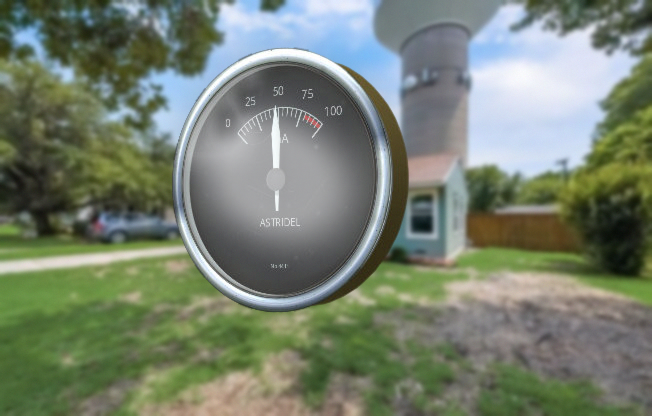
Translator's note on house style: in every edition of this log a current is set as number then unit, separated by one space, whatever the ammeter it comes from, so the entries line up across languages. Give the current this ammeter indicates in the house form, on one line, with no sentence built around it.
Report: 50 mA
